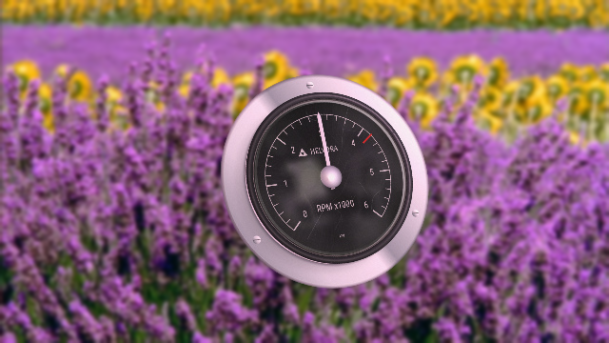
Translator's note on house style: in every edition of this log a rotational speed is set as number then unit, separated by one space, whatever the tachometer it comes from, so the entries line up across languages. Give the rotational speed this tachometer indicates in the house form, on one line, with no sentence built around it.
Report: 3000 rpm
